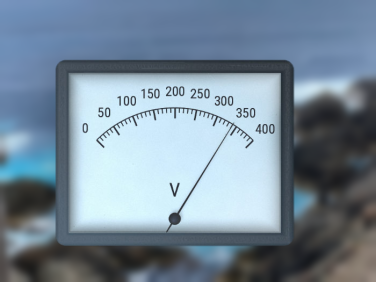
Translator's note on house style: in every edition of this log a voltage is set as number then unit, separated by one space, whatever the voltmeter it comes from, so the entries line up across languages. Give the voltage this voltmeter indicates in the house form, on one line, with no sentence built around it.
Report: 340 V
